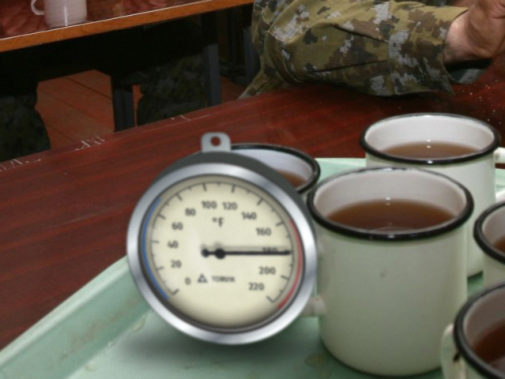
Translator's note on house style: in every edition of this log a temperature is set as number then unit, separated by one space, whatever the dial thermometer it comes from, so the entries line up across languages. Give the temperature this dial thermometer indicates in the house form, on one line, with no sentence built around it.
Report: 180 °F
